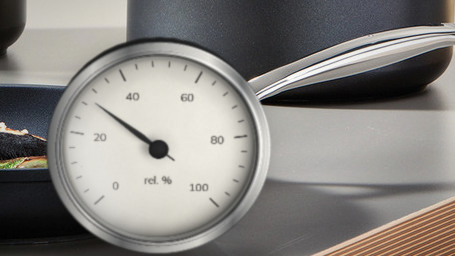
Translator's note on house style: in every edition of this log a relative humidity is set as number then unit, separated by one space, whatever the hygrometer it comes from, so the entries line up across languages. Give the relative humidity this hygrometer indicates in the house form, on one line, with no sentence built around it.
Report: 30 %
